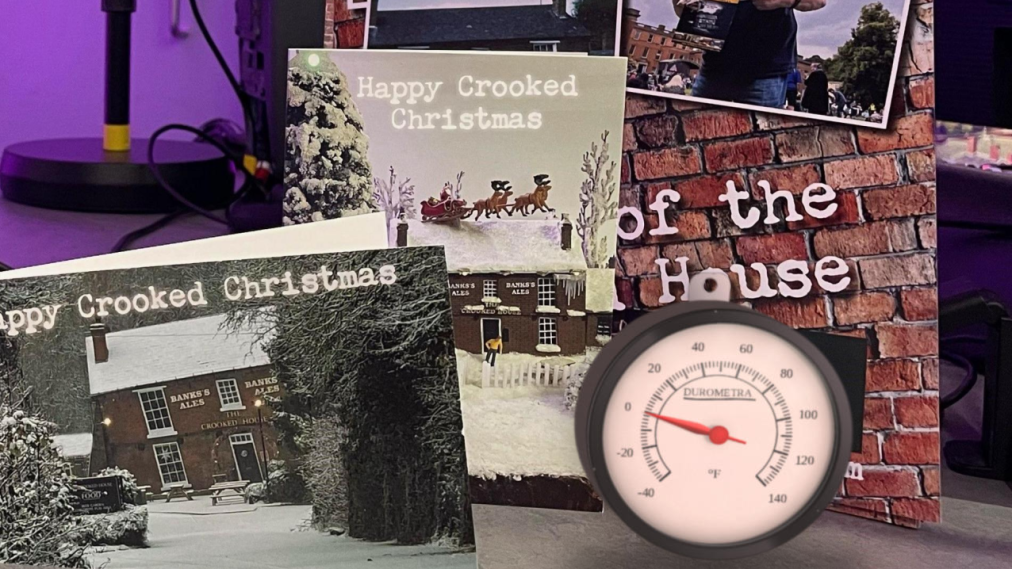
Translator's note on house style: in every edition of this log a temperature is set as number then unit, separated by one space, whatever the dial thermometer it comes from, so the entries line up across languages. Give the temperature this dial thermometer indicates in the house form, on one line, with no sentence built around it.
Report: 0 °F
